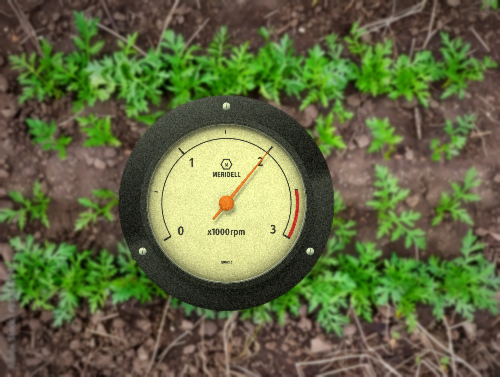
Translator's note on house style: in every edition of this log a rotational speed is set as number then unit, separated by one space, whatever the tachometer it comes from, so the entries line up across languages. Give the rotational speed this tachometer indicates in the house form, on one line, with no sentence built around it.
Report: 2000 rpm
